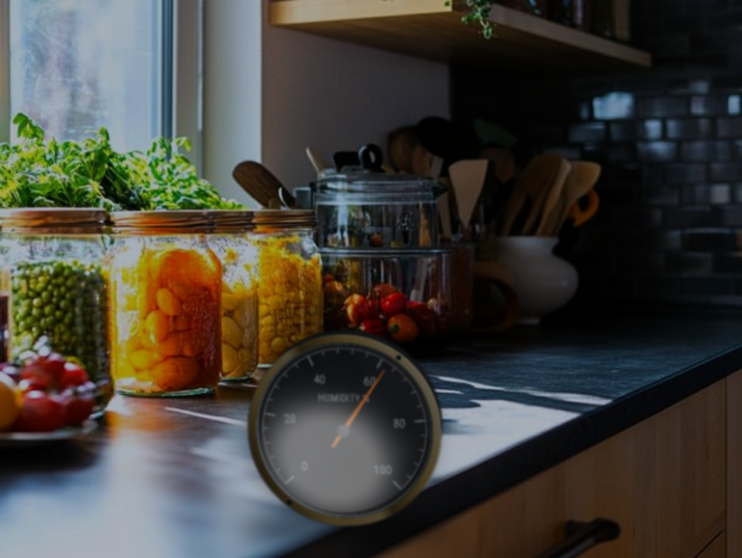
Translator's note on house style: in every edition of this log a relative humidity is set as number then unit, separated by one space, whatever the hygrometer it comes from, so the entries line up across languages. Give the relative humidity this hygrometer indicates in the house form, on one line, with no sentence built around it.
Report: 62 %
